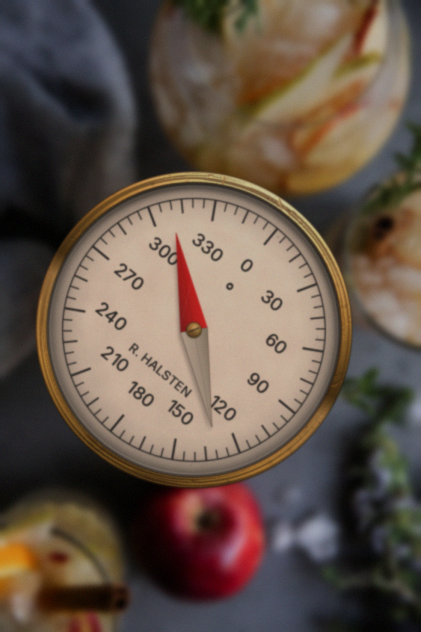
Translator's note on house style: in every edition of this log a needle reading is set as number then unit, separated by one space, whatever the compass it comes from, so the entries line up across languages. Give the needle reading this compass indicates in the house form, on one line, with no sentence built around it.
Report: 310 °
